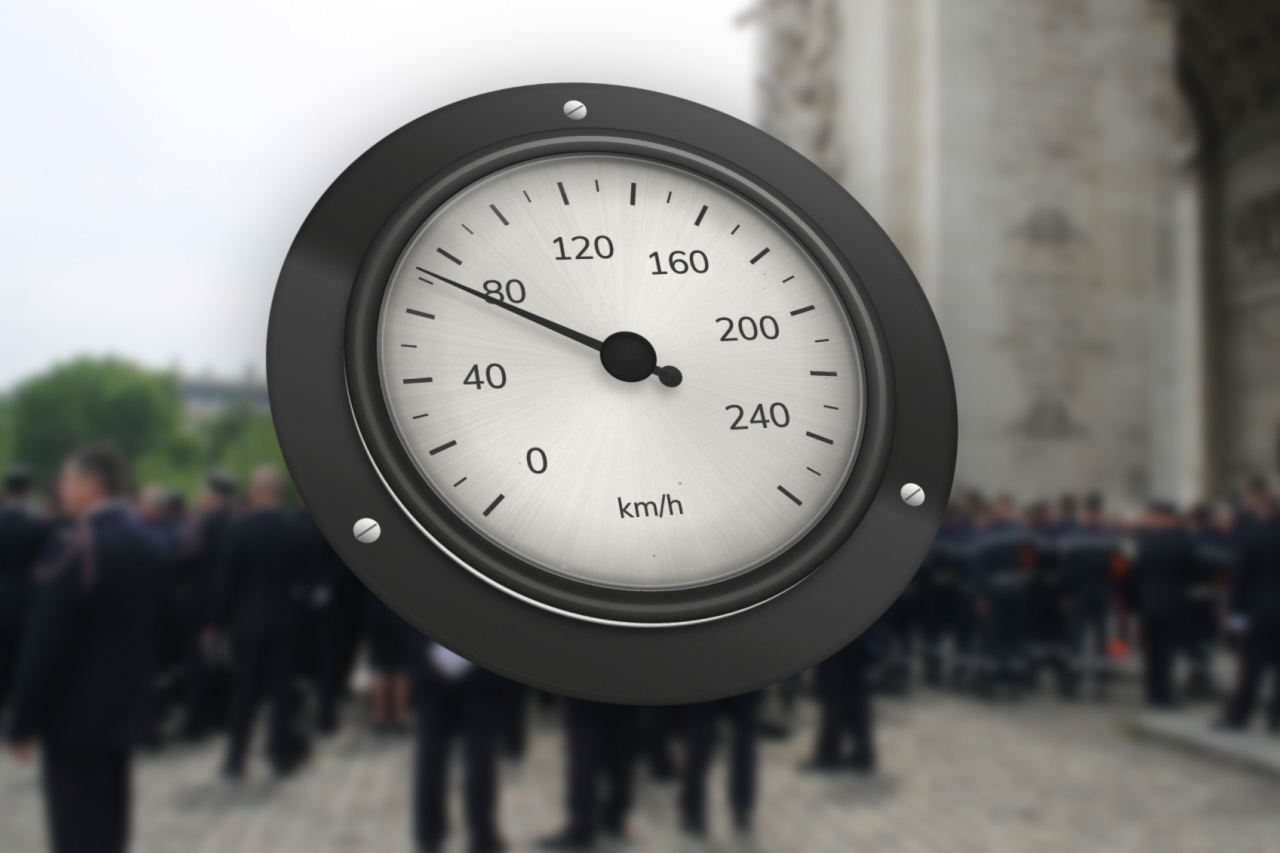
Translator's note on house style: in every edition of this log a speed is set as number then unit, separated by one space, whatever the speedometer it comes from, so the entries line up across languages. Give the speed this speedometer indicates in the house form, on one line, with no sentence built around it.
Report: 70 km/h
